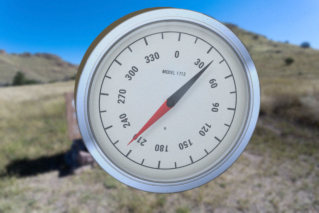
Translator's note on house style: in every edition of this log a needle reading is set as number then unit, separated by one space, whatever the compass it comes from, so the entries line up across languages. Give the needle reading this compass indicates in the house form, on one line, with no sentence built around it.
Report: 217.5 °
